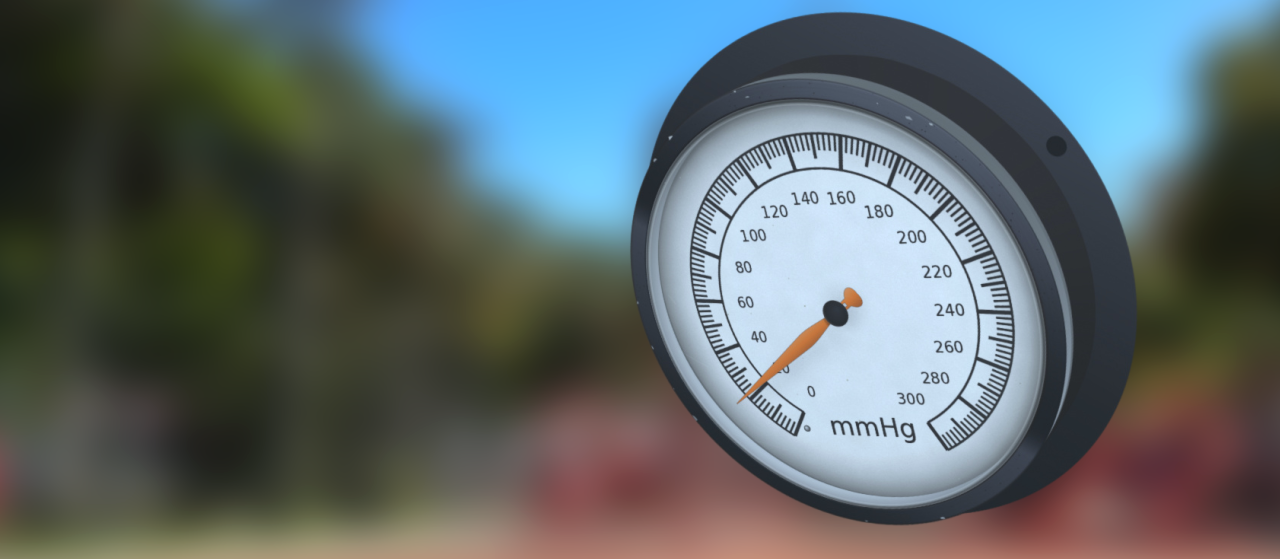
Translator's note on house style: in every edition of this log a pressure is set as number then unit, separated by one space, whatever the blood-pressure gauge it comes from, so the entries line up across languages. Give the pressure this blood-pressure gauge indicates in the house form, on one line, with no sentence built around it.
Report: 22 mmHg
